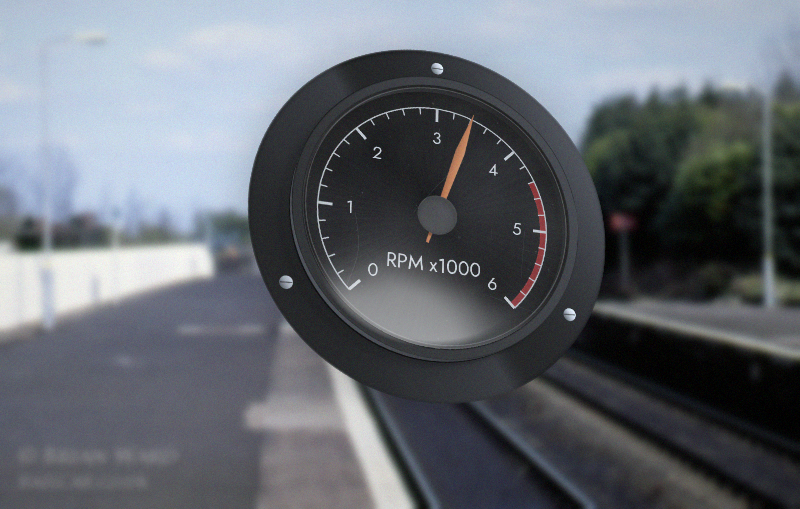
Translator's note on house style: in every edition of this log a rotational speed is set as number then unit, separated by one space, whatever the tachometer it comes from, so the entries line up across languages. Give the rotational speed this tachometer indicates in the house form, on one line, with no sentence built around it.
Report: 3400 rpm
